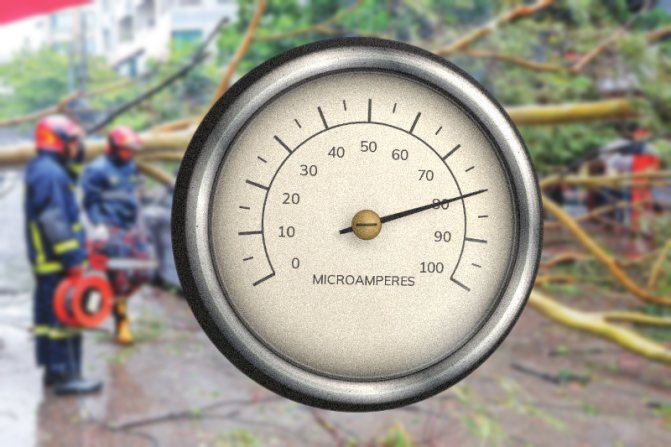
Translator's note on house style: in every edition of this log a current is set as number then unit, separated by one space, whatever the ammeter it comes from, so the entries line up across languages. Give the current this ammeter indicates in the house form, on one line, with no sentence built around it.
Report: 80 µA
